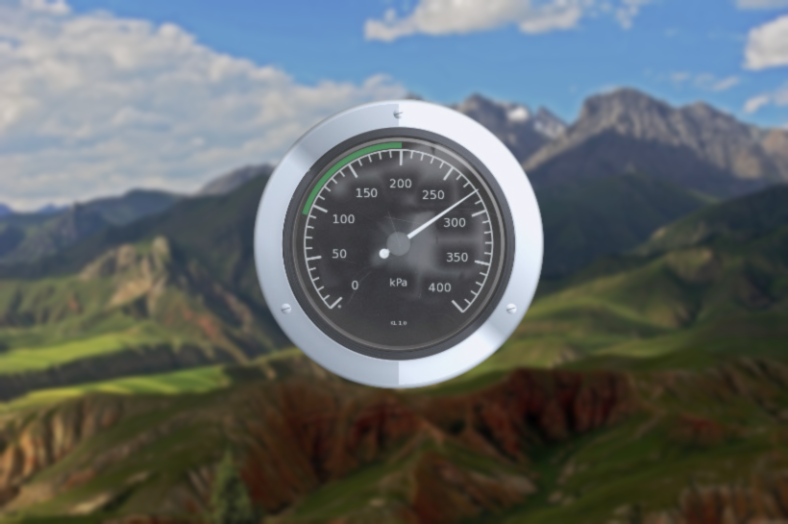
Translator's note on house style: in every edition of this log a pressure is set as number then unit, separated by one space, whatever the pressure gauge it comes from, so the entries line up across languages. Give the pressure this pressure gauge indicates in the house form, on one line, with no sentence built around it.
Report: 280 kPa
